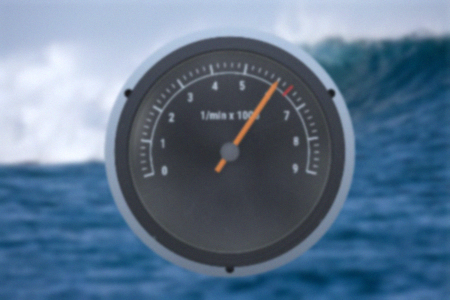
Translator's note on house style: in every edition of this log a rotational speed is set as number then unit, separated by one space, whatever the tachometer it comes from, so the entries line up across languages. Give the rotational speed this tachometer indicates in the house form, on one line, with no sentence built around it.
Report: 6000 rpm
